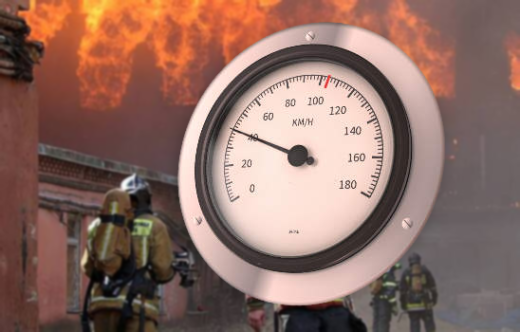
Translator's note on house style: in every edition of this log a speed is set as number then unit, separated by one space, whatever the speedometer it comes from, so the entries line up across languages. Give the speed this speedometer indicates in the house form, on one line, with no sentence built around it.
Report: 40 km/h
